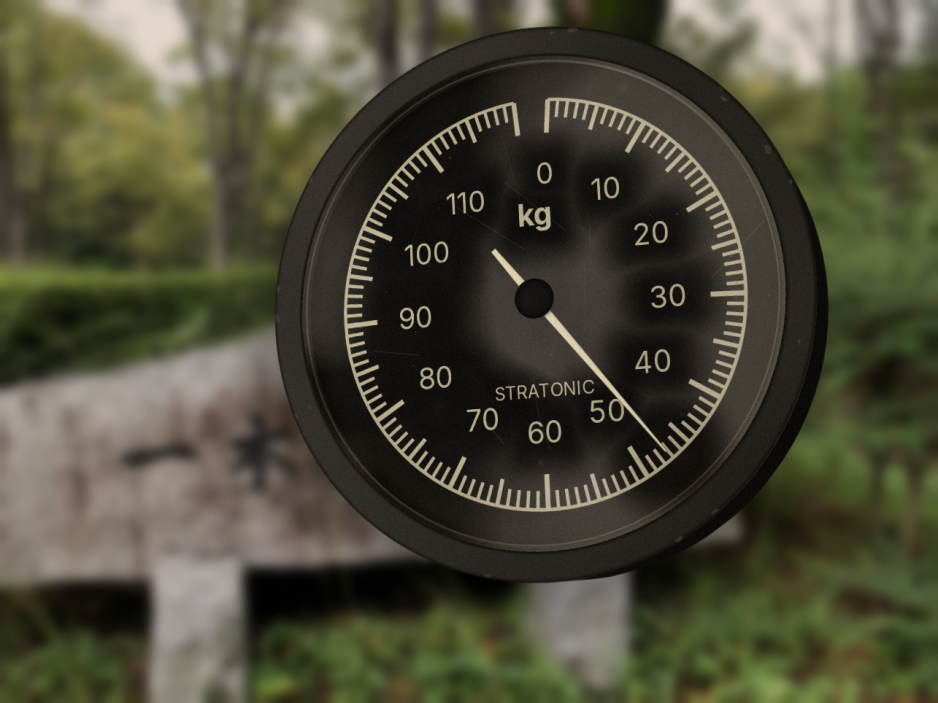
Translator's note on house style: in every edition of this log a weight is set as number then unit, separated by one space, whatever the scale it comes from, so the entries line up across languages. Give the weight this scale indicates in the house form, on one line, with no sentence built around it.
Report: 47 kg
